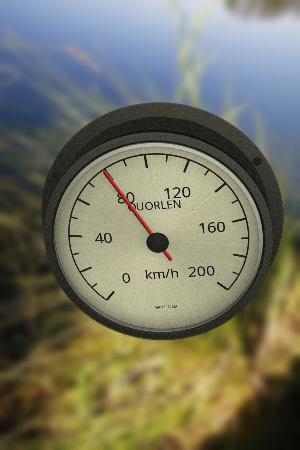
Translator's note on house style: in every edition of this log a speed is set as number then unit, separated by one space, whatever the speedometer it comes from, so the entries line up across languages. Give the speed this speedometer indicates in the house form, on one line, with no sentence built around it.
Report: 80 km/h
